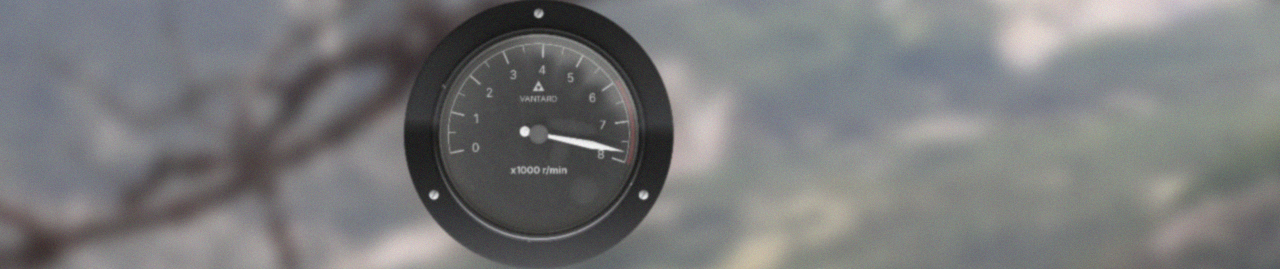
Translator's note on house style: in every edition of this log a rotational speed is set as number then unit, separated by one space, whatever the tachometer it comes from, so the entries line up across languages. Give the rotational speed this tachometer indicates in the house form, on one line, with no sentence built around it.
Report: 7750 rpm
